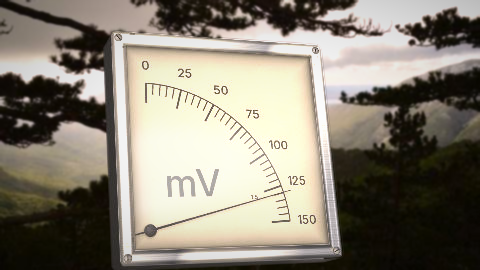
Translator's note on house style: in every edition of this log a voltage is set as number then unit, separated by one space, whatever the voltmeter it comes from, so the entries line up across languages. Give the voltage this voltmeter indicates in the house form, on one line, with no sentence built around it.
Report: 130 mV
